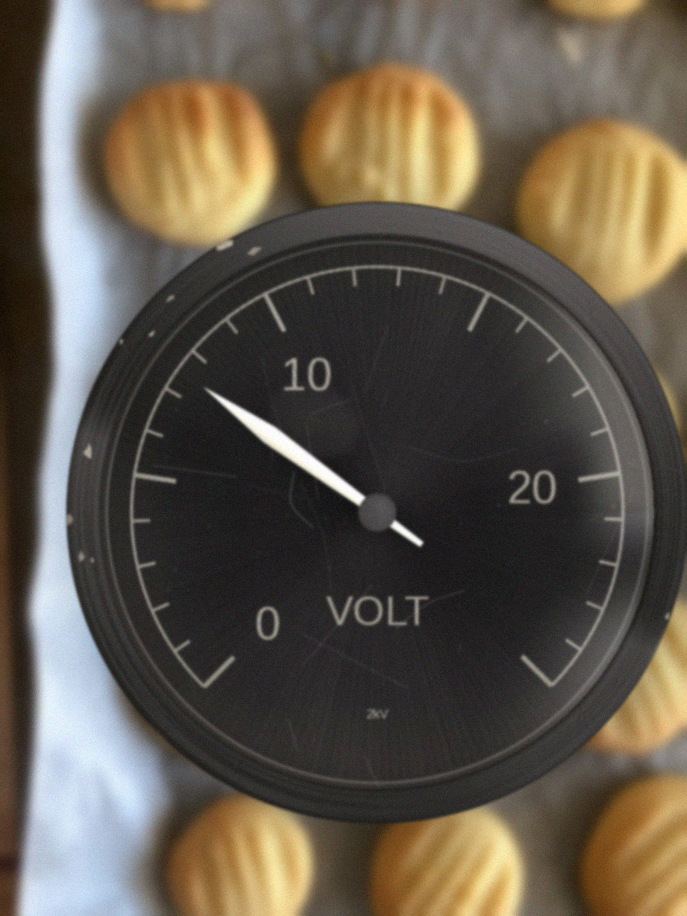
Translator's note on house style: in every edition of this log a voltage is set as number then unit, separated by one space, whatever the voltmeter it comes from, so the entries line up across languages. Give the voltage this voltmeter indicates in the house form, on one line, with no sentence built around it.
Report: 7.5 V
